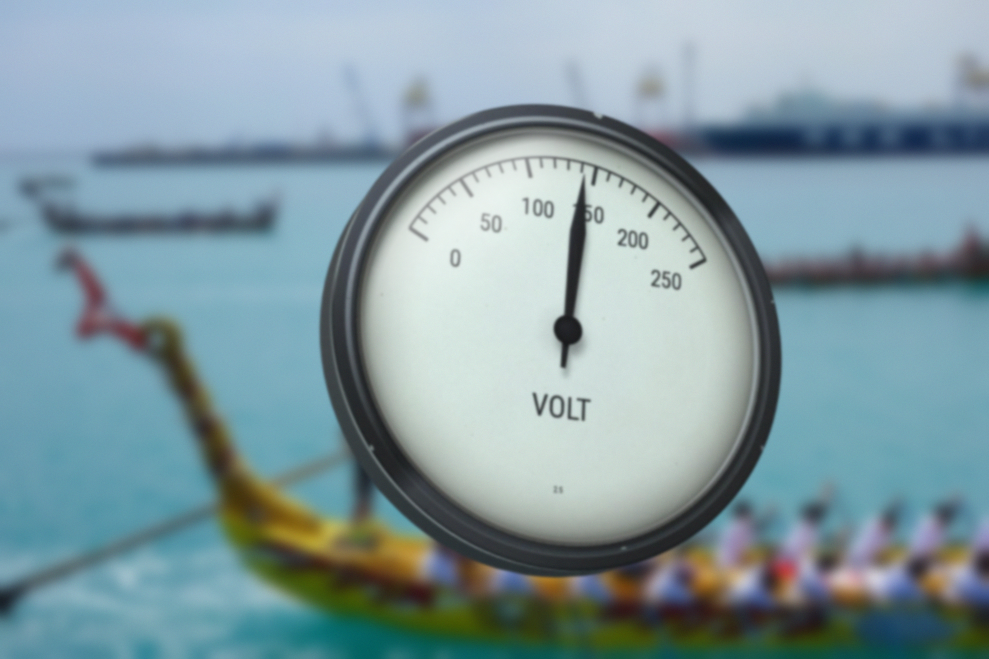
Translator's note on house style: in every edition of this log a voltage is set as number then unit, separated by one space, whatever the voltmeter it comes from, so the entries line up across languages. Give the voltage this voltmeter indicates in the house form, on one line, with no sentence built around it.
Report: 140 V
